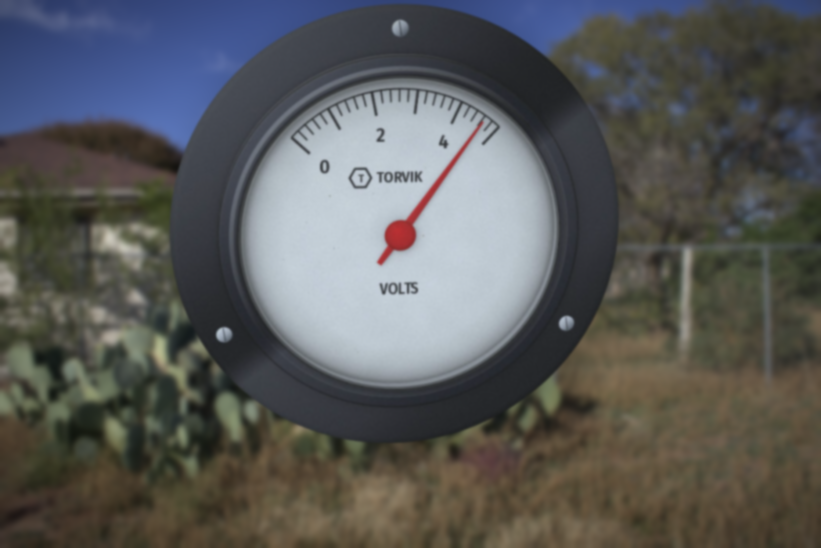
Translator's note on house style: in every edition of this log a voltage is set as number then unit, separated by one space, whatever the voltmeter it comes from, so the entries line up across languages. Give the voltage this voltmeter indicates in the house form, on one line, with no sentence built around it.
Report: 4.6 V
